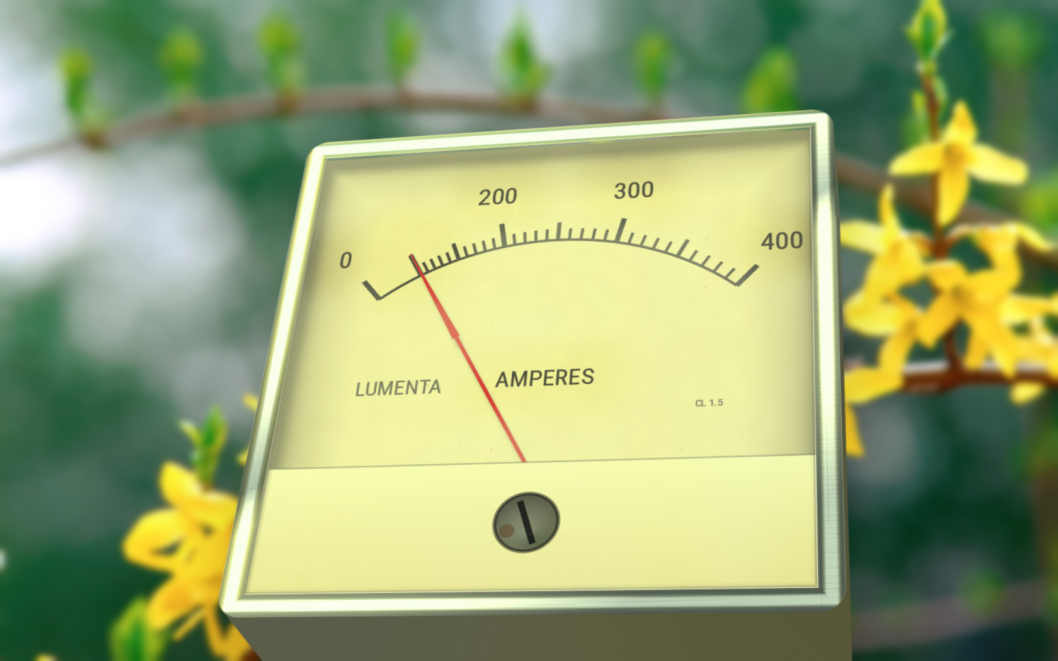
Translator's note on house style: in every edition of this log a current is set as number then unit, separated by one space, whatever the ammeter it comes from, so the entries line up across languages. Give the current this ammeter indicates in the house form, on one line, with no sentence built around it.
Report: 100 A
